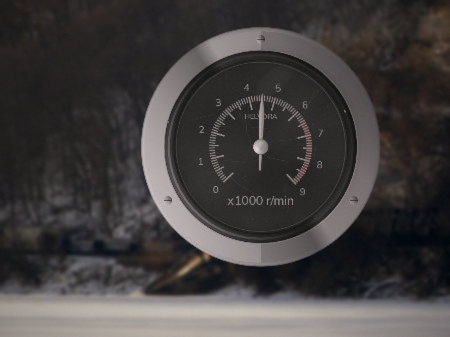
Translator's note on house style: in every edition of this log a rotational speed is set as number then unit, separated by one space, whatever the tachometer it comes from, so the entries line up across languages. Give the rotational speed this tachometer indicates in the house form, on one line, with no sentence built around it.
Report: 4500 rpm
